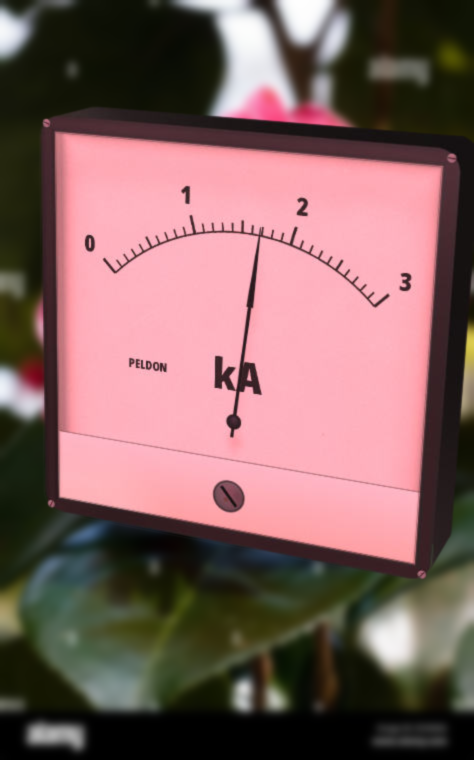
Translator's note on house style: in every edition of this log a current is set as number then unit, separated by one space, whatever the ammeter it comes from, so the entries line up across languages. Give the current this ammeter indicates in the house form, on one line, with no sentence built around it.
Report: 1.7 kA
